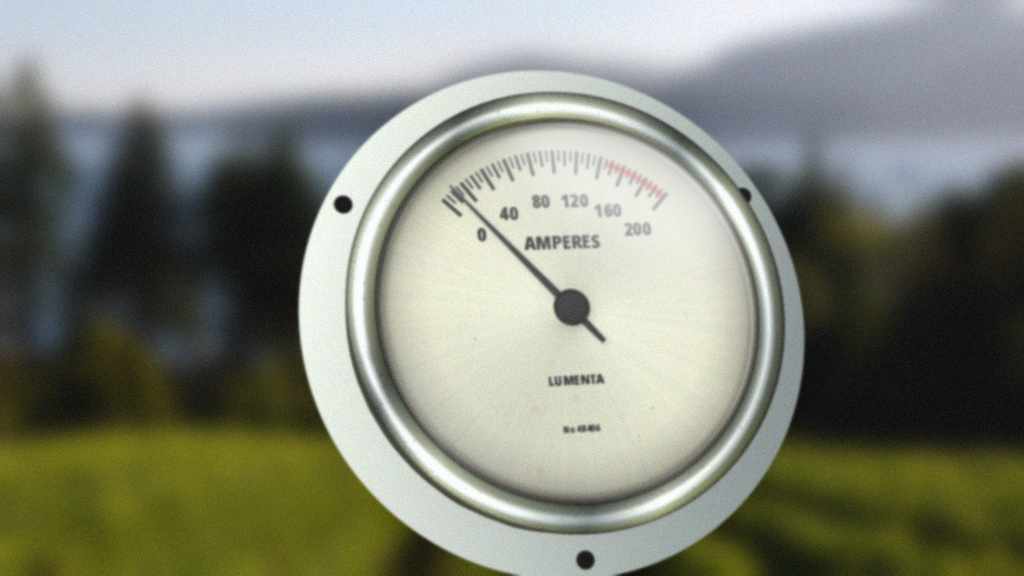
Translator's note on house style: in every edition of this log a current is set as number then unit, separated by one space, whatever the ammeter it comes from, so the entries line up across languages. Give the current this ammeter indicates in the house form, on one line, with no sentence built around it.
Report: 10 A
